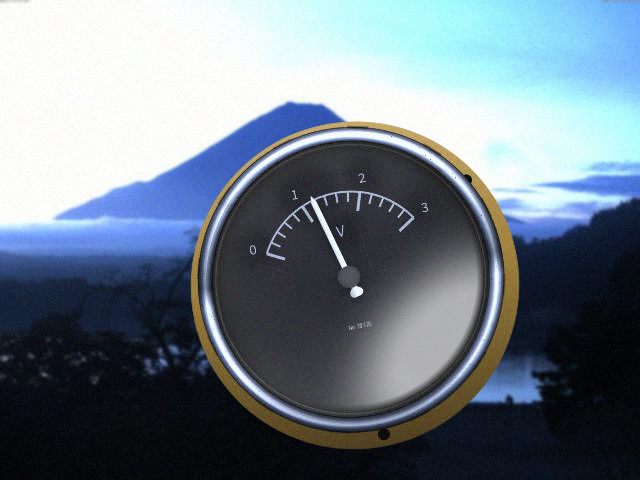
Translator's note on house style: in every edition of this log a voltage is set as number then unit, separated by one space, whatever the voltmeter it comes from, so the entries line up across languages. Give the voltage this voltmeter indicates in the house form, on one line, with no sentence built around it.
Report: 1.2 V
